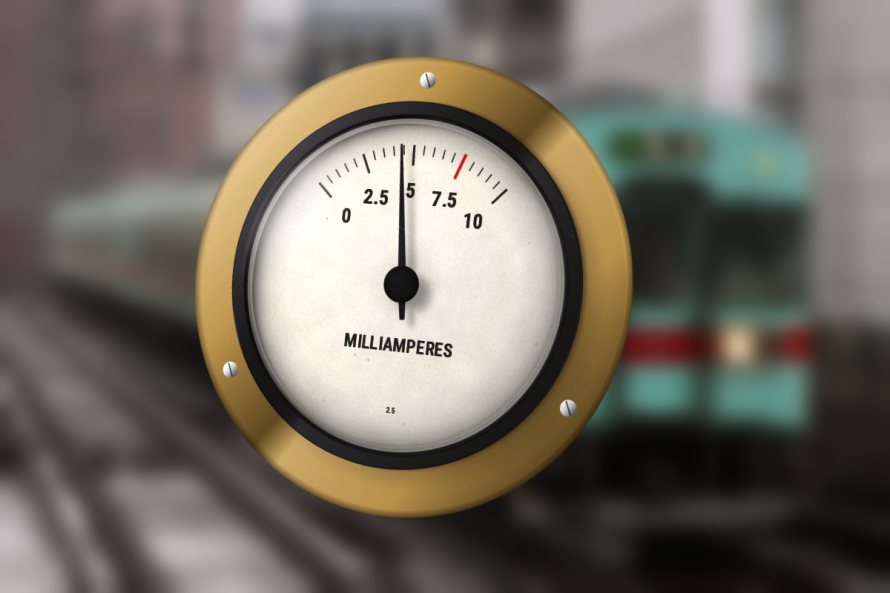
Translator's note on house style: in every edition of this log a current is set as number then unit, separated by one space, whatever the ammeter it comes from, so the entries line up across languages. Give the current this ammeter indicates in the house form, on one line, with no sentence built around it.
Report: 4.5 mA
